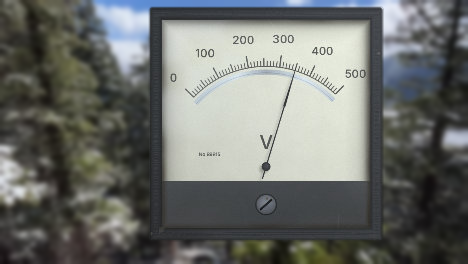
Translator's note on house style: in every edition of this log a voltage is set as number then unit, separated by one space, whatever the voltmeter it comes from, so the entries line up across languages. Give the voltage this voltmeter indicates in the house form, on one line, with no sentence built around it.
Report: 350 V
